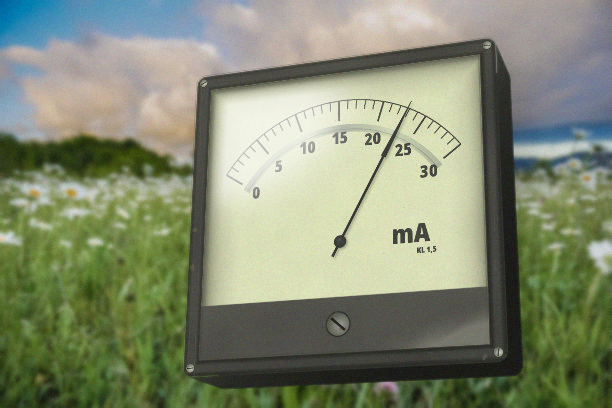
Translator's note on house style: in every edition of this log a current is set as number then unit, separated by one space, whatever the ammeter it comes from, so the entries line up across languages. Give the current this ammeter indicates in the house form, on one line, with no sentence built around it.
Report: 23 mA
